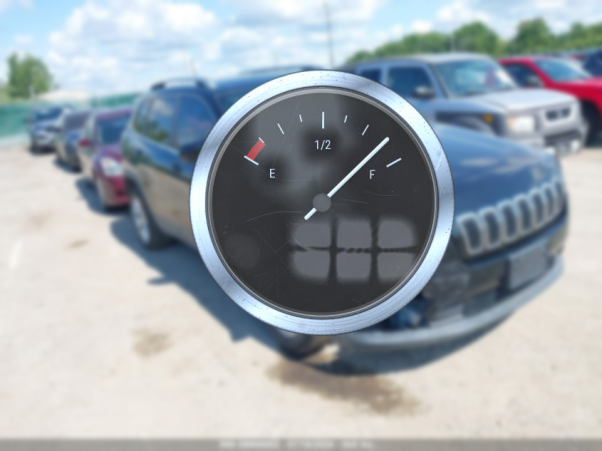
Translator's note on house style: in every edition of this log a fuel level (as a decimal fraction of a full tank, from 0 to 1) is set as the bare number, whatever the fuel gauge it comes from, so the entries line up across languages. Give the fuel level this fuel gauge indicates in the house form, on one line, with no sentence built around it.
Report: 0.875
